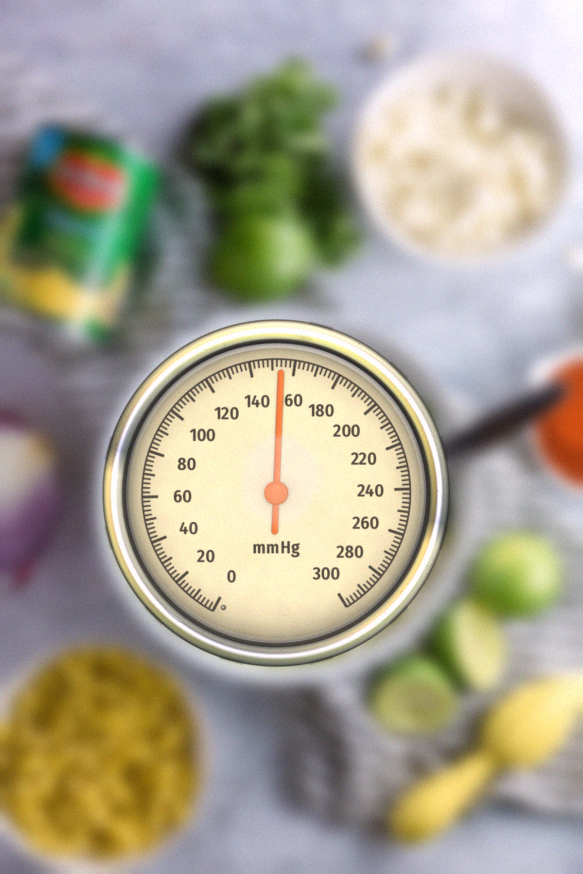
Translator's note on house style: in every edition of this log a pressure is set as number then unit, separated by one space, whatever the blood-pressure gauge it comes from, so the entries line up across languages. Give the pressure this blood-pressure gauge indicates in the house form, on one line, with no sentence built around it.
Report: 154 mmHg
